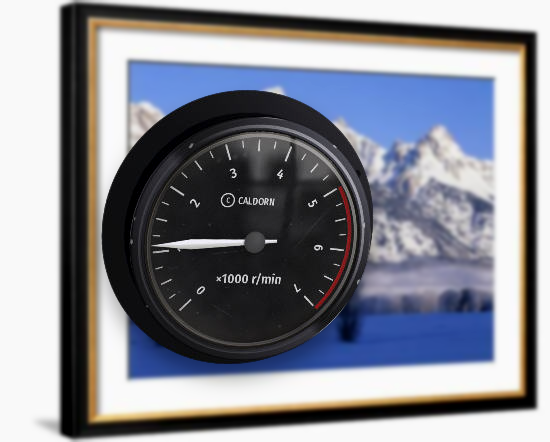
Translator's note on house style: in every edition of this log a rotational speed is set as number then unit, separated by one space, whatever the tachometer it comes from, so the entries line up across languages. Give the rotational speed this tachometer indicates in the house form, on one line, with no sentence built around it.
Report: 1125 rpm
